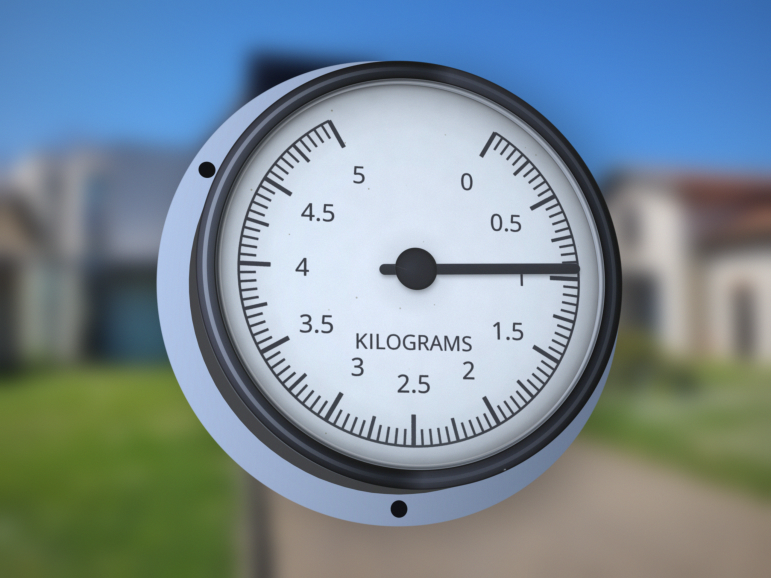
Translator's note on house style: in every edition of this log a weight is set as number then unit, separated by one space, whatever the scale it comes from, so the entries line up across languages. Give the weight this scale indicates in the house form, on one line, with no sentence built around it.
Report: 0.95 kg
